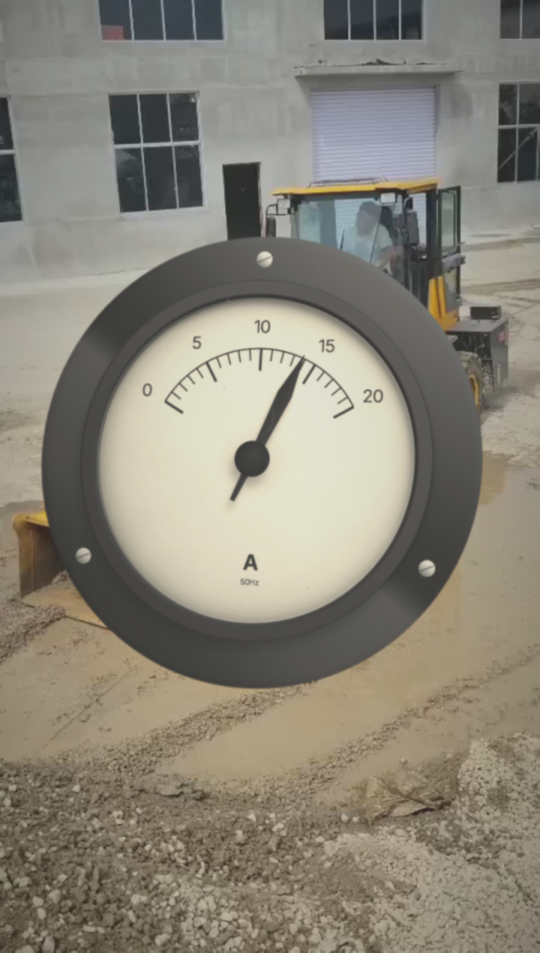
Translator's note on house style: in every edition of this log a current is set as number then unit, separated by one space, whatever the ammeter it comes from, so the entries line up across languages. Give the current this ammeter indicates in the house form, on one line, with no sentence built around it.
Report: 14 A
